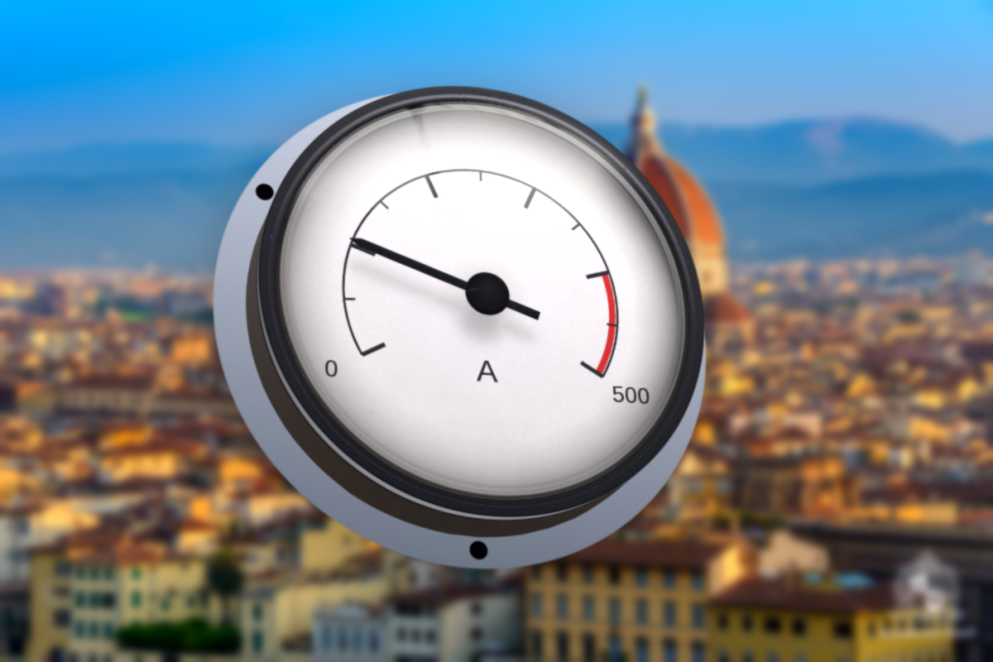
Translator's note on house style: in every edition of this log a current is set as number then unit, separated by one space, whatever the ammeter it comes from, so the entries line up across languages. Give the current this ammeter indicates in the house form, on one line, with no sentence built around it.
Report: 100 A
